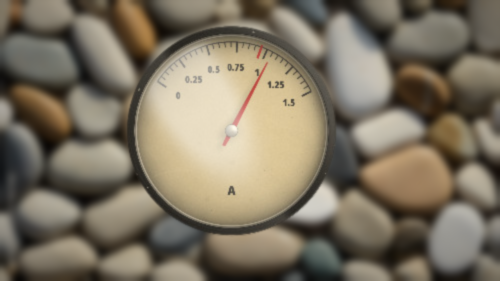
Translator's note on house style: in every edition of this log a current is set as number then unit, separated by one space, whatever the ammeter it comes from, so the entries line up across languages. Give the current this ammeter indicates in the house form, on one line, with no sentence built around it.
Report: 1.05 A
